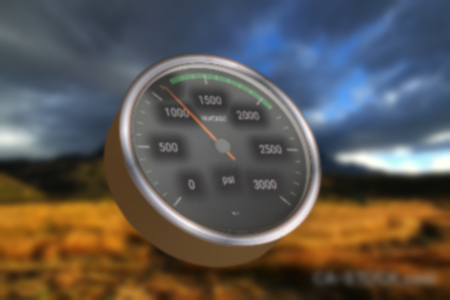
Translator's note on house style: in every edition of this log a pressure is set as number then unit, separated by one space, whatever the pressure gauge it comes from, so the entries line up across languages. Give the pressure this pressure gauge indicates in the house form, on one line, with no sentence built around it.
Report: 1100 psi
